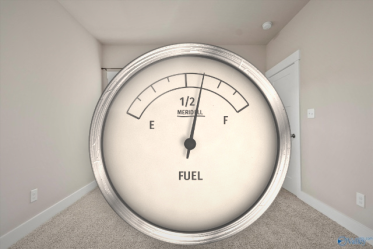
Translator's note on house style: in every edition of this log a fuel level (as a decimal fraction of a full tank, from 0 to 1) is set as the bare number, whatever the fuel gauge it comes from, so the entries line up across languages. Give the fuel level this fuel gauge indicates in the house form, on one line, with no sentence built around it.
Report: 0.625
